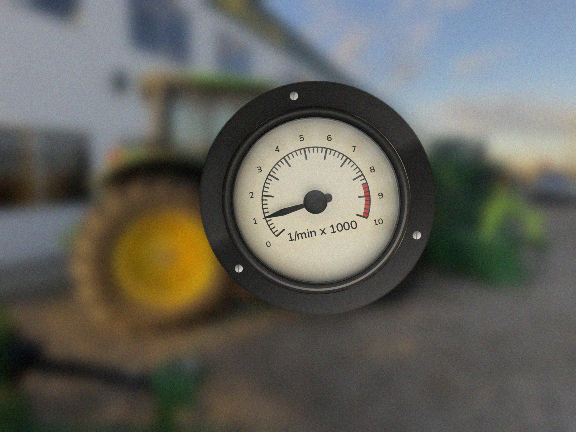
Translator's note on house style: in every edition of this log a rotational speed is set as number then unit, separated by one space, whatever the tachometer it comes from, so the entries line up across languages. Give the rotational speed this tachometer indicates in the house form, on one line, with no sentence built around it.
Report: 1000 rpm
